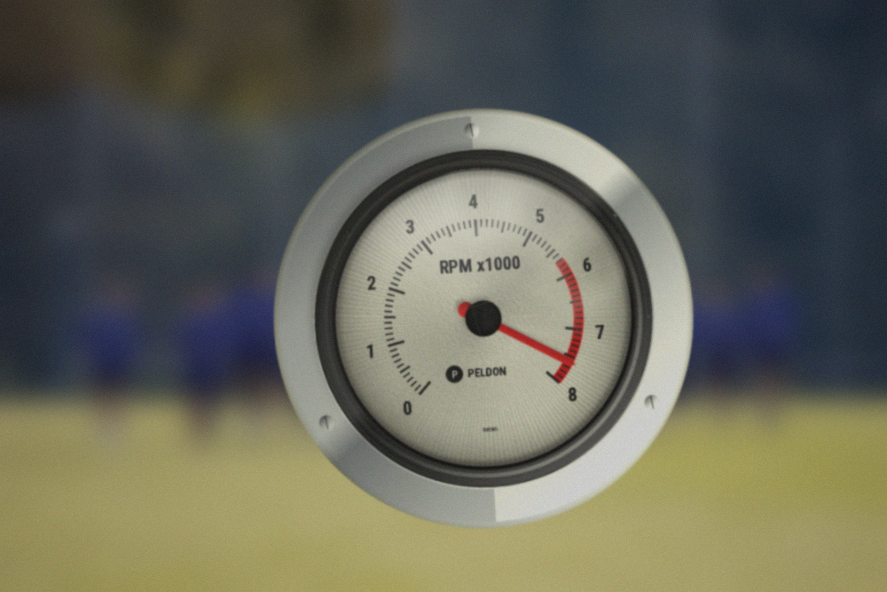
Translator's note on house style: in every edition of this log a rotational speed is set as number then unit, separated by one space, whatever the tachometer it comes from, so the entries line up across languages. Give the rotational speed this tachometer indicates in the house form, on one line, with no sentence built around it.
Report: 7600 rpm
